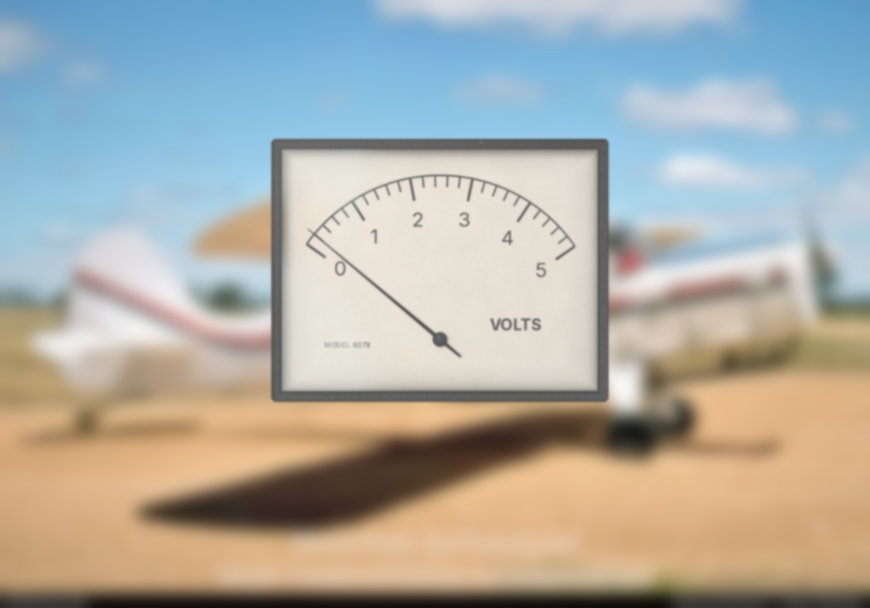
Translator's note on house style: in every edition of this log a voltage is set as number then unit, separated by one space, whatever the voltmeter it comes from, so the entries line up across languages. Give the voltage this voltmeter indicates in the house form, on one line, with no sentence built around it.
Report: 0.2 V
